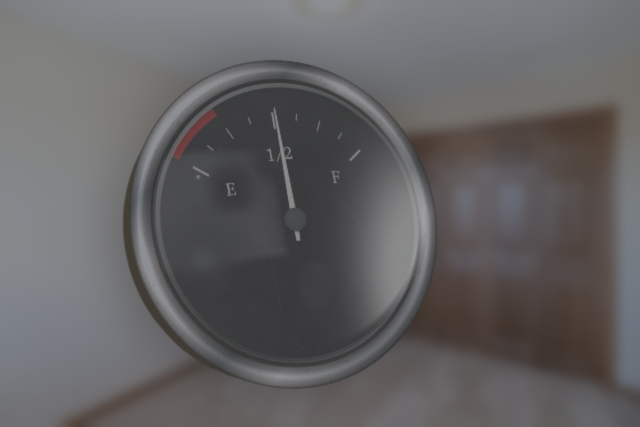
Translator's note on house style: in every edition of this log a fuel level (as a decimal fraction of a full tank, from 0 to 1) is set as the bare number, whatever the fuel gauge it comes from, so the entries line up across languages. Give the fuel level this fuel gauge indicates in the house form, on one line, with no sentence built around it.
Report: 0.5
